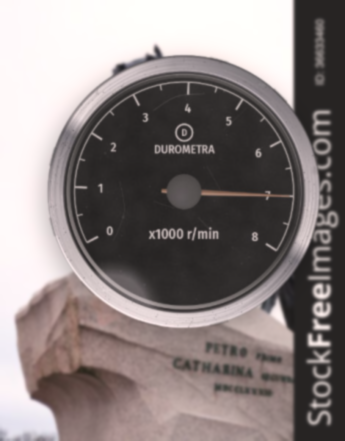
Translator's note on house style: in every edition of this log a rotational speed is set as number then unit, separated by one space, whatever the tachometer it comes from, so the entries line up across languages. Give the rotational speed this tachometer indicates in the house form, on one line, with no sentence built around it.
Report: 7000 rpm
